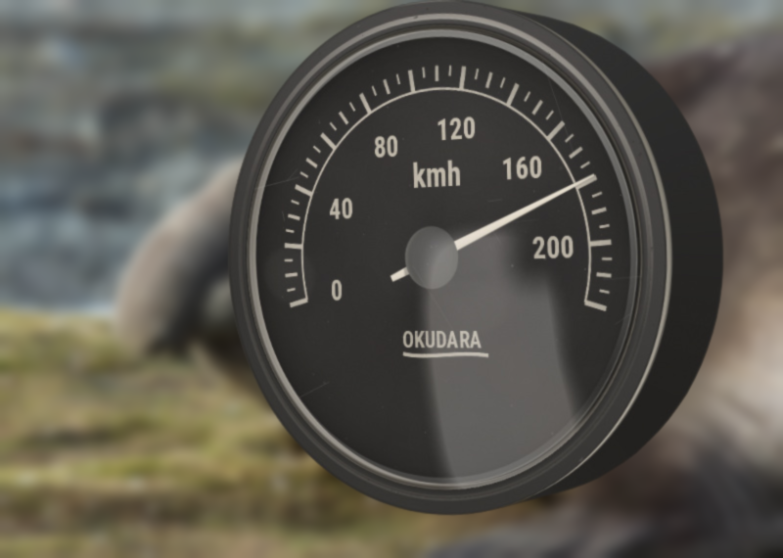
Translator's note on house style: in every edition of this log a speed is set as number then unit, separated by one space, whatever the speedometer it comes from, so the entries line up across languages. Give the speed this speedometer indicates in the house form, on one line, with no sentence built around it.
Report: 180 km/h
